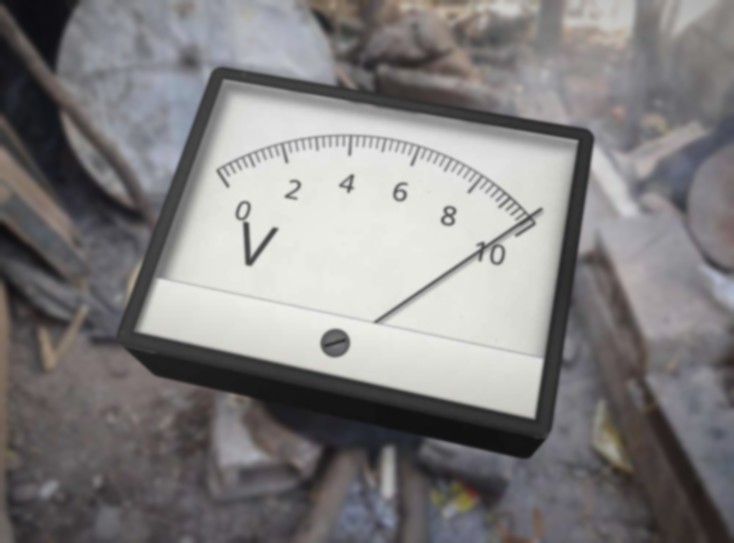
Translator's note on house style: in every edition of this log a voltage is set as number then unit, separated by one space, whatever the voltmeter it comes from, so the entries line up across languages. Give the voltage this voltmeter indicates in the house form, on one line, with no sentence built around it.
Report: 9.8 V
